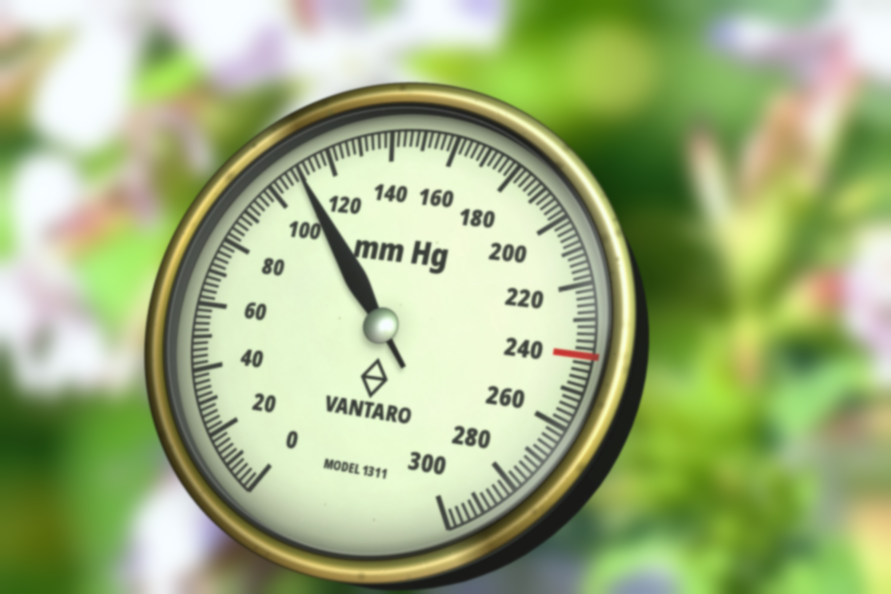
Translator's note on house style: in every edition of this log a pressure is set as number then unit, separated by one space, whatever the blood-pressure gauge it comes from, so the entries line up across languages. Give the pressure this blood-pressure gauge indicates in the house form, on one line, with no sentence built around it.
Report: 110 mmHg
